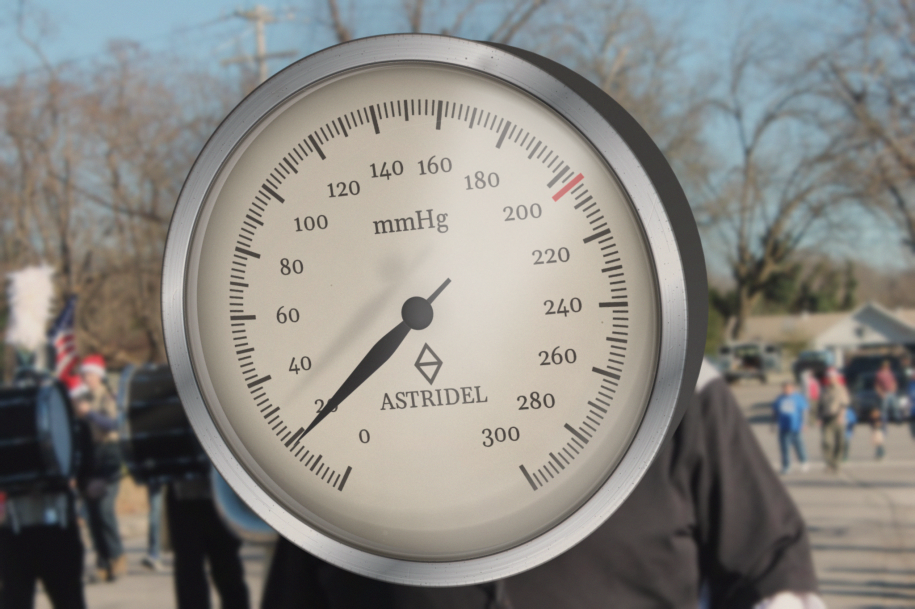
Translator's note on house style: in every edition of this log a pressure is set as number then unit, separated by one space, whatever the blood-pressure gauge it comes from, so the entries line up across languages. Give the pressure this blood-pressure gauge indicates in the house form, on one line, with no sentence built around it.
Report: 18 mmHg
